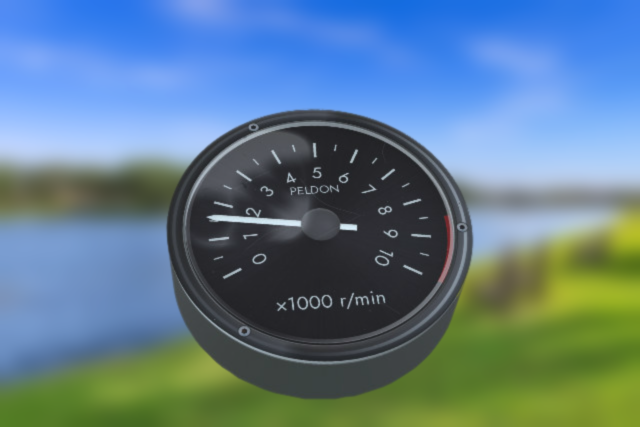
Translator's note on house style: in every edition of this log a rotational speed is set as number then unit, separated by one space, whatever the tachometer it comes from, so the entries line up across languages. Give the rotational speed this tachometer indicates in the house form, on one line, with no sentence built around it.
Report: 1500 rpm
